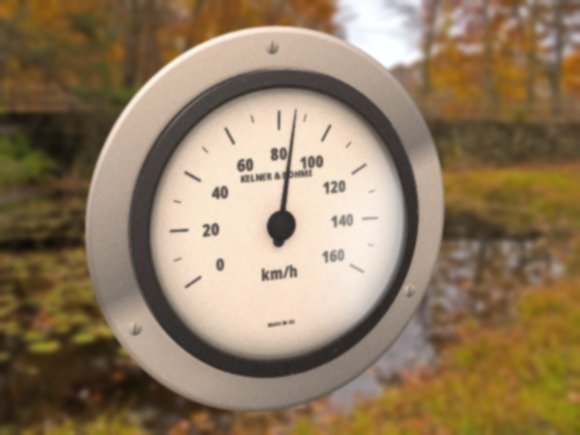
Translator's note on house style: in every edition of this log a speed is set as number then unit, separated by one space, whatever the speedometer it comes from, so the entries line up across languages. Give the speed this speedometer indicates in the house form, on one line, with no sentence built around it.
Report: 85 km/h
